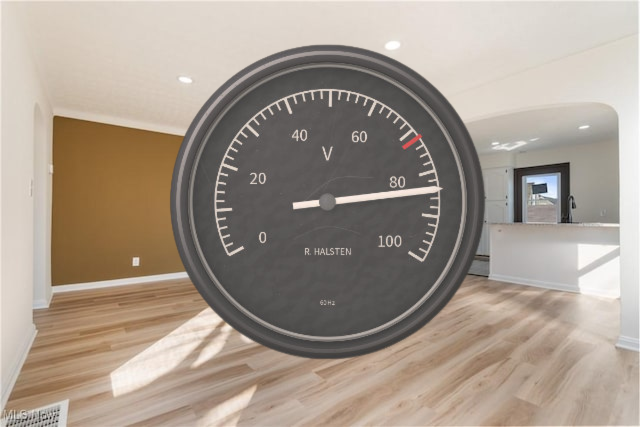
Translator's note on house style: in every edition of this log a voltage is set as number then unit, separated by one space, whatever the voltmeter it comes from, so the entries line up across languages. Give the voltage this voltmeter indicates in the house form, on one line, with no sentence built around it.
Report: 84 V
